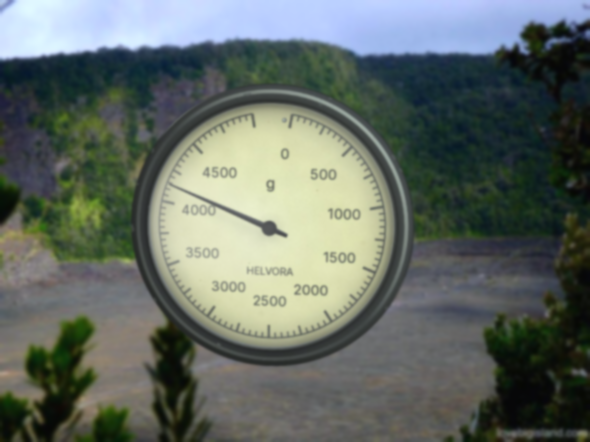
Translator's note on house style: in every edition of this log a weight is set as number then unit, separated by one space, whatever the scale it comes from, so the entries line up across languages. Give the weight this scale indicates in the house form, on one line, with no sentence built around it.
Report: 4150 g
